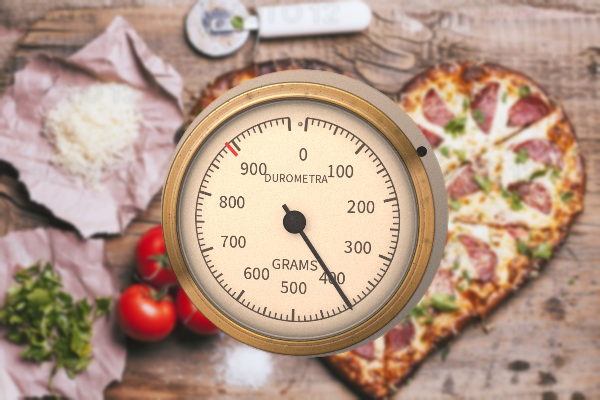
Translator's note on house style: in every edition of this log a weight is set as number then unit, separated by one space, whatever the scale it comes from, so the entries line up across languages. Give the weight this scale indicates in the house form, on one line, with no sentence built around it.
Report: 400 g
